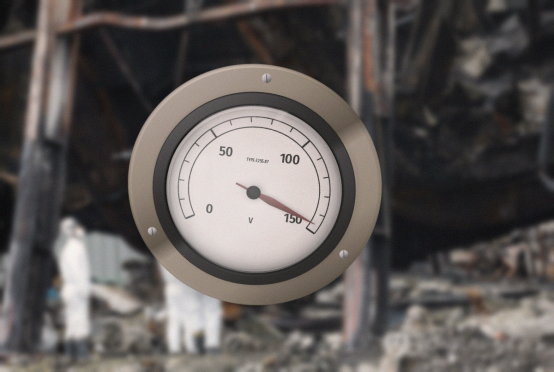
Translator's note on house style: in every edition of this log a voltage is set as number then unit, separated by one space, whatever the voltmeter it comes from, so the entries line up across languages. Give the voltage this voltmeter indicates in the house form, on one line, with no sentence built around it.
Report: 145 V
